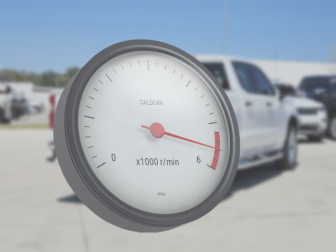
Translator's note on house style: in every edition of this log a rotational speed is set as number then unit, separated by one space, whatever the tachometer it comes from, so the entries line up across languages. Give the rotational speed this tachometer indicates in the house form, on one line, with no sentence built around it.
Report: 5600 rpm
